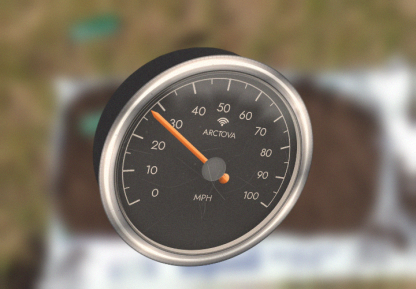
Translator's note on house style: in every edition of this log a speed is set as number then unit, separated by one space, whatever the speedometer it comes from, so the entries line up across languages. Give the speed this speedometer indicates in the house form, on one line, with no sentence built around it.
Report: 27.5 mph
